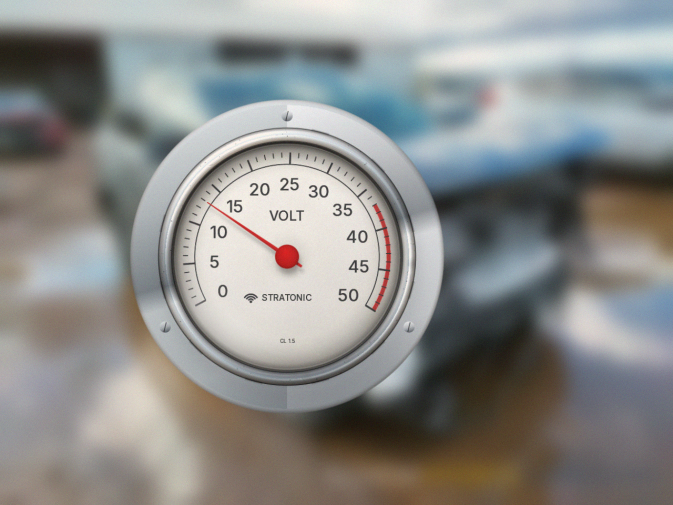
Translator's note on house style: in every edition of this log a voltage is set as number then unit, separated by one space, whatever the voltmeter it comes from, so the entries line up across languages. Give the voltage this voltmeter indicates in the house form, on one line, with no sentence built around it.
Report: 13 V
